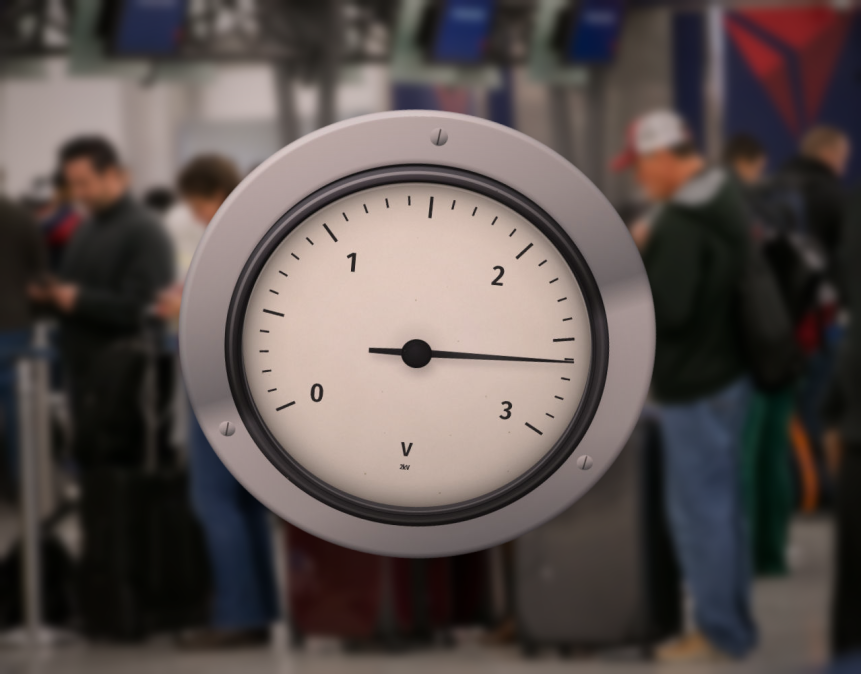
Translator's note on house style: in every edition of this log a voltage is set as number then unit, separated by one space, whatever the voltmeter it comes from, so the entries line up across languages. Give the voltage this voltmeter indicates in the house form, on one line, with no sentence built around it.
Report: 2.6 V
